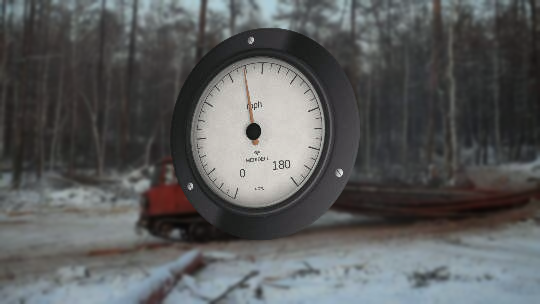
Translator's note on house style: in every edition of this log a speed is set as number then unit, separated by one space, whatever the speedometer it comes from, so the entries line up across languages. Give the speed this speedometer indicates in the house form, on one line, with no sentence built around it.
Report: 90 mph
